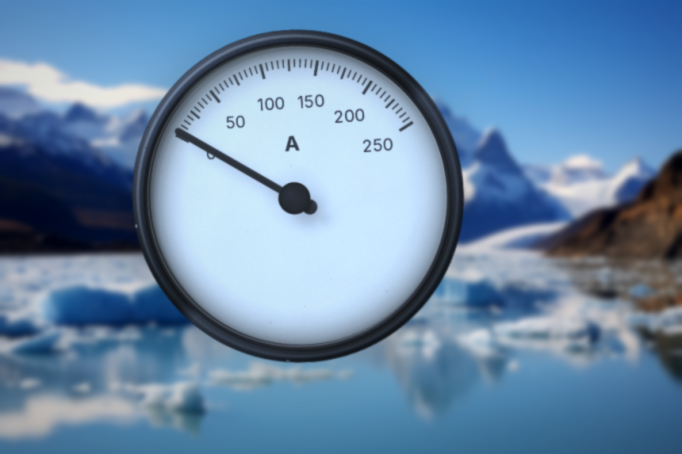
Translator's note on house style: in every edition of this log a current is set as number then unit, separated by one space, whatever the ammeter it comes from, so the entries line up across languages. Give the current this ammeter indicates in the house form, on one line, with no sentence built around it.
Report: 5 A
